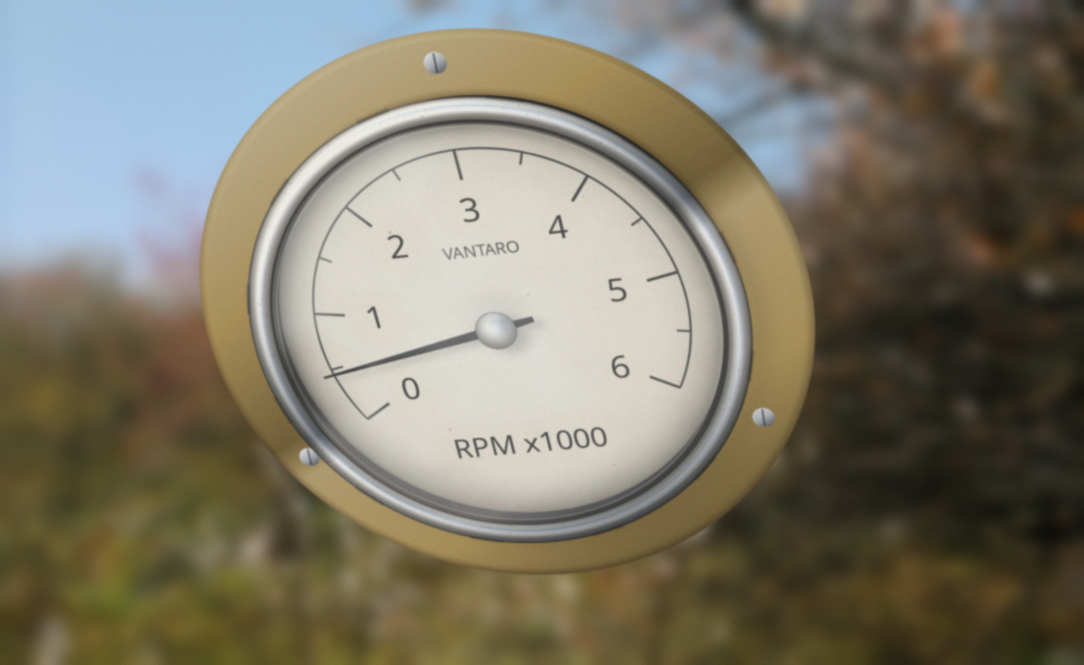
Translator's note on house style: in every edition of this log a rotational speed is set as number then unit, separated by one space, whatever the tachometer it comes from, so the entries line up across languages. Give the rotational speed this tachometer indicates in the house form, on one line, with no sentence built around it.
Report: 500 rpm
